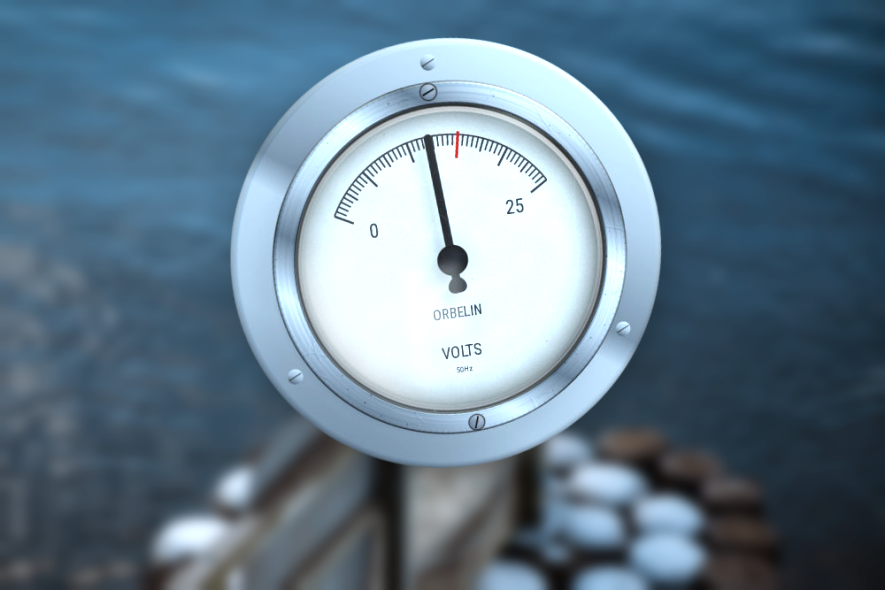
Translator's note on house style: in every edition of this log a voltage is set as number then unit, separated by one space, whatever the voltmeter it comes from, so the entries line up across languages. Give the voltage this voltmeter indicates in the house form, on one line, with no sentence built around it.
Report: 12 V
